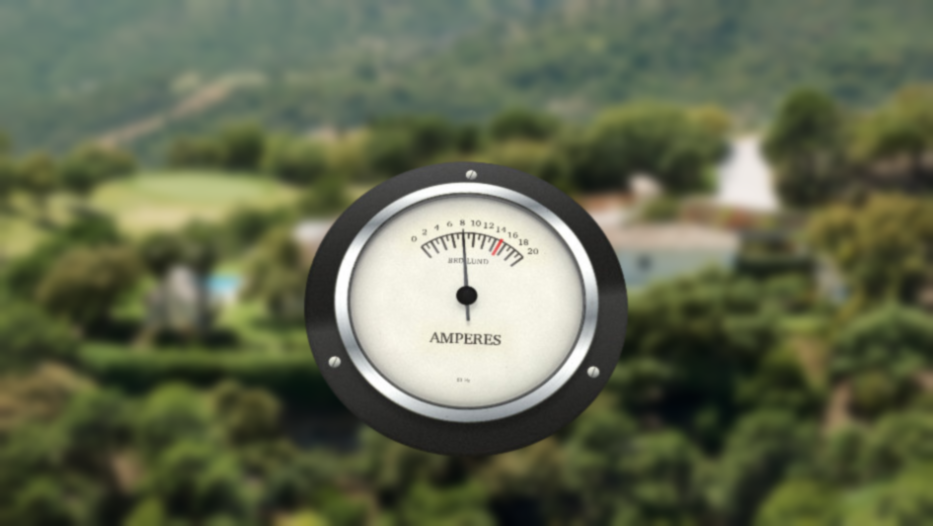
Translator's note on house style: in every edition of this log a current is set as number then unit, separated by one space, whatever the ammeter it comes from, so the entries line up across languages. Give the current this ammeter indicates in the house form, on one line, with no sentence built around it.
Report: 8 A
